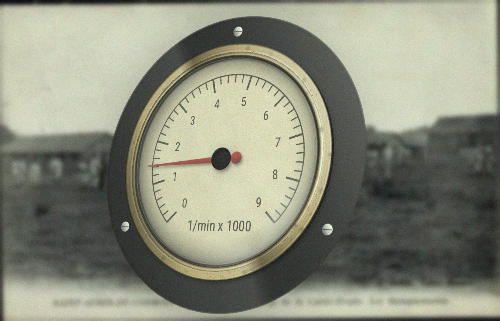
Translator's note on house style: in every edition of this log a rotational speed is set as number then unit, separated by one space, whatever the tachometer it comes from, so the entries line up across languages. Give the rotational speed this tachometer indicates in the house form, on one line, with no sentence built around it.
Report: 1400 rpm
